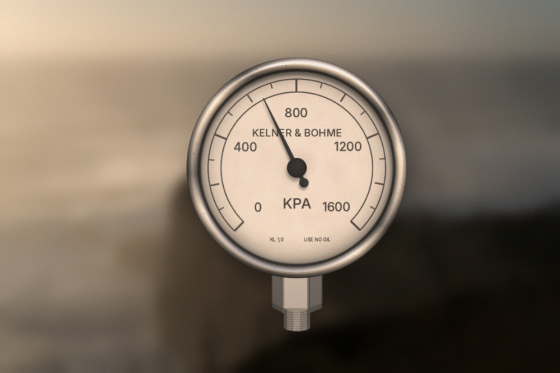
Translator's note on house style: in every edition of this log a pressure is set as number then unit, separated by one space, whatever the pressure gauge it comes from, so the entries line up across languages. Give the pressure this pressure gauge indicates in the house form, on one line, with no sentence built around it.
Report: 650 kPa
